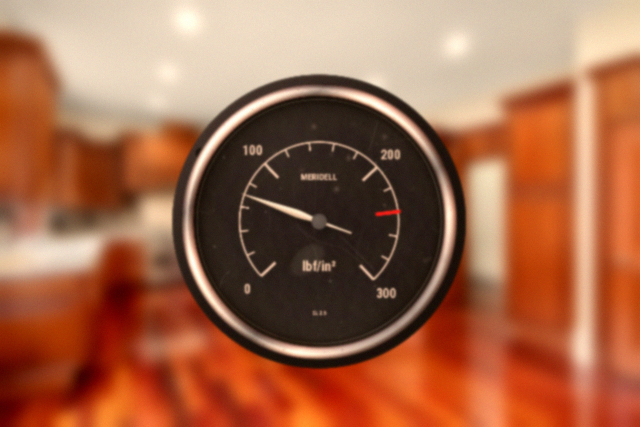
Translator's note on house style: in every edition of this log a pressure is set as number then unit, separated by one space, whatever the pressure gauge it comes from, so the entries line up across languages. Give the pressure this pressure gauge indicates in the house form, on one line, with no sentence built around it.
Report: 70 psi
